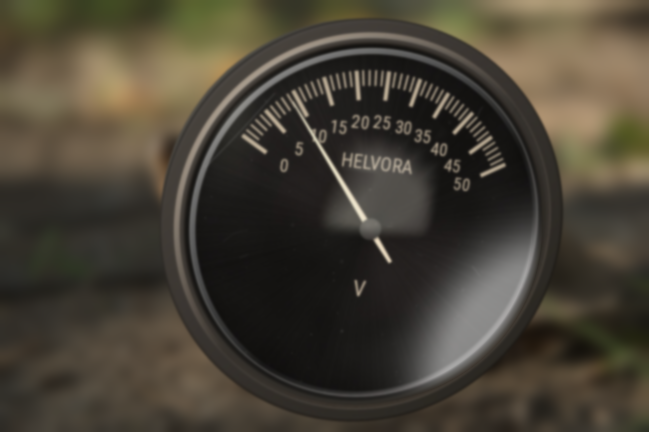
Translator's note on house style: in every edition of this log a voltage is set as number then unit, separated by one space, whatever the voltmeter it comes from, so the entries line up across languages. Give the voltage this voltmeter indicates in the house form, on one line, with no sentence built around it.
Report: 9 V
